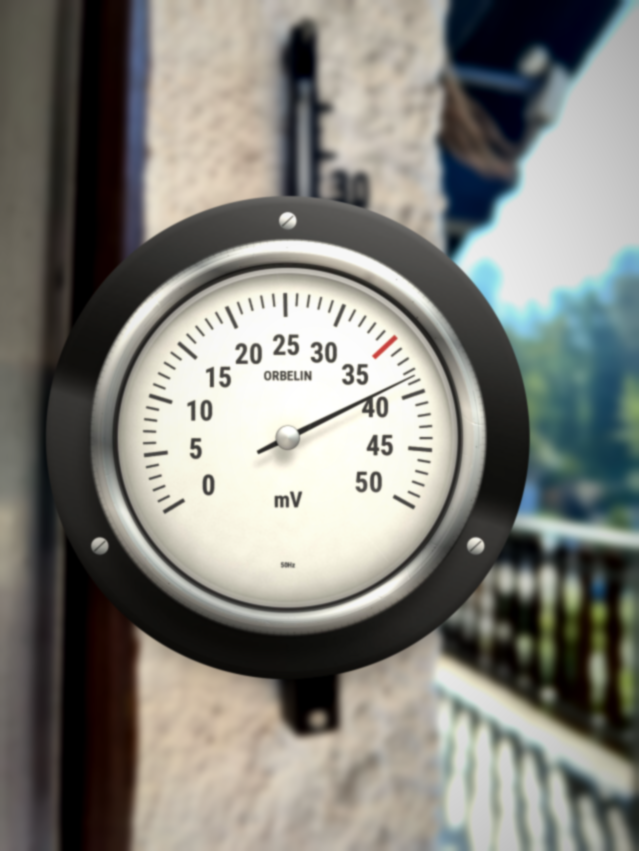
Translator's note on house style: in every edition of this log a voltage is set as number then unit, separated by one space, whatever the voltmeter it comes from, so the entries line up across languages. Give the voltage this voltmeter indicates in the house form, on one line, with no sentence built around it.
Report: 38.5 mV
